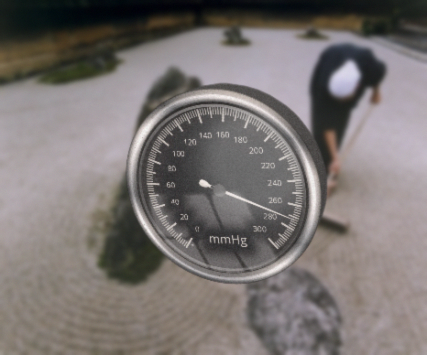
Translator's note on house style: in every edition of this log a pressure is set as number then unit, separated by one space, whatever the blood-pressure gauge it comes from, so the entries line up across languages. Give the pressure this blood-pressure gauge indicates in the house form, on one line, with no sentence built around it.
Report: 270 mmHg
